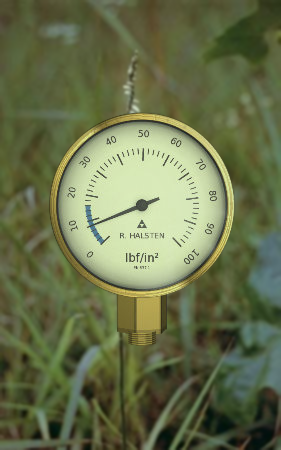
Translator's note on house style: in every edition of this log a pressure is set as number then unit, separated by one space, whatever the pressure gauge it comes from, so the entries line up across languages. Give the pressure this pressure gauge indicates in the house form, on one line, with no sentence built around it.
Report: 8 psi
